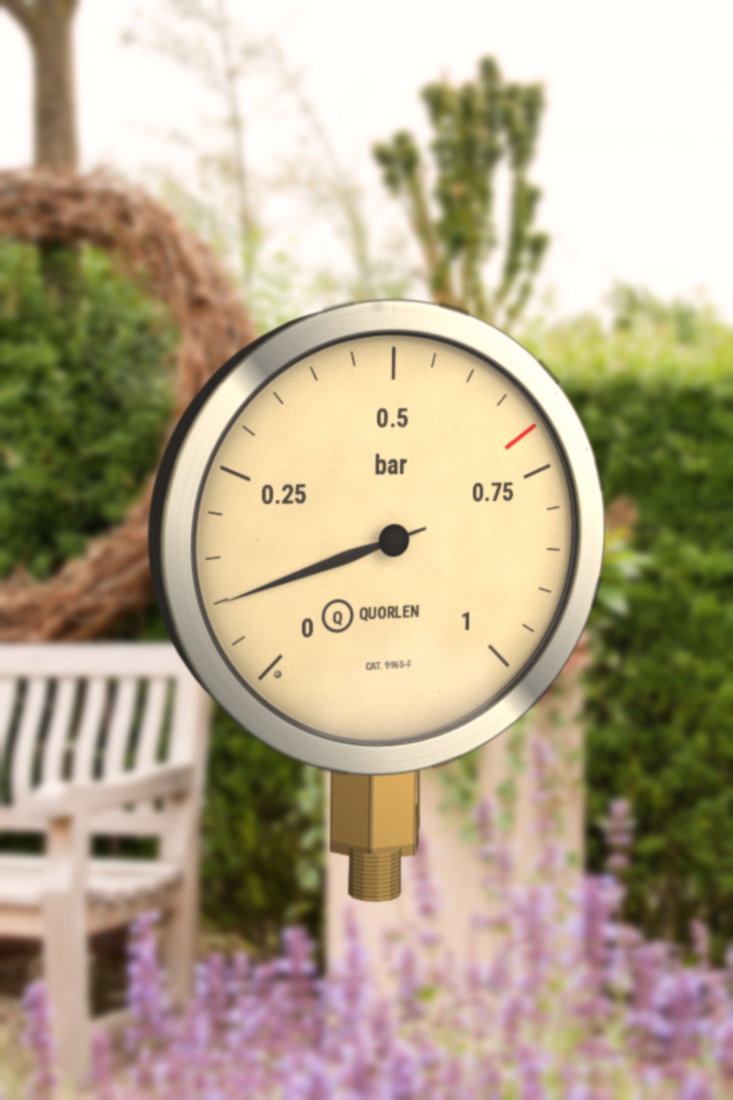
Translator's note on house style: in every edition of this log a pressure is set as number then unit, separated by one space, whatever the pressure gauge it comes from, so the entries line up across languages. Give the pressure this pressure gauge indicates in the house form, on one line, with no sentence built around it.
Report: 0.1 bar
